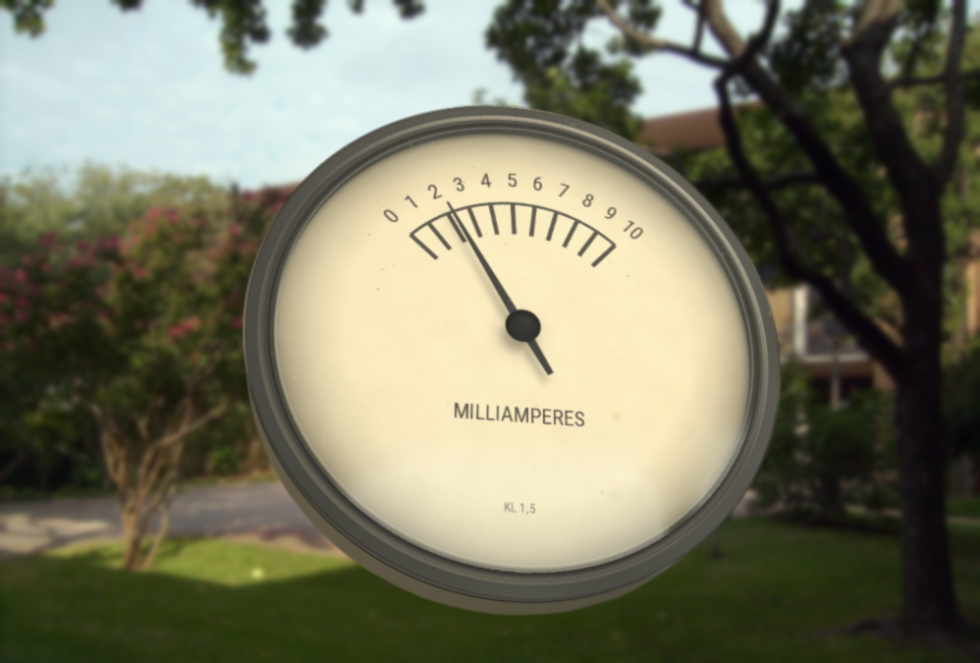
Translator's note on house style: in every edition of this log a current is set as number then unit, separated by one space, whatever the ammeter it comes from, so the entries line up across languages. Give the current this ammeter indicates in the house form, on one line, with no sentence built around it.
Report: 2 mA
